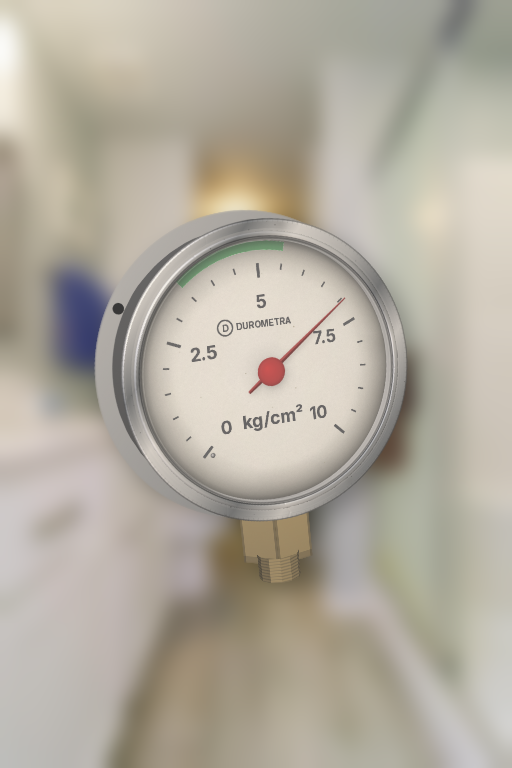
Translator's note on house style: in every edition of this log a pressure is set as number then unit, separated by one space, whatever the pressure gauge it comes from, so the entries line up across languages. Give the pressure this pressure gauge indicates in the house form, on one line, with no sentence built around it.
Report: 7 kg/cm²
